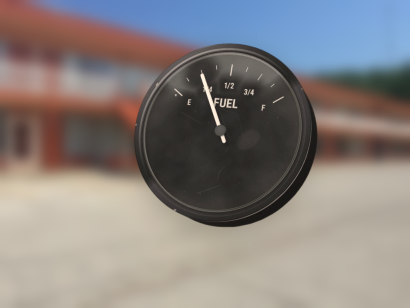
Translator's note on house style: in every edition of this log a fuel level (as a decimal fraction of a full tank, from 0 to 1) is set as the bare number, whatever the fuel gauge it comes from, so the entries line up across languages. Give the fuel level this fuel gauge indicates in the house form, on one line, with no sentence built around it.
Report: 0.25
